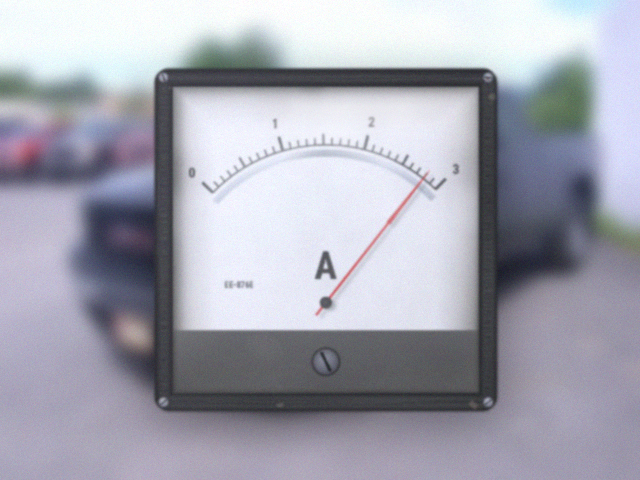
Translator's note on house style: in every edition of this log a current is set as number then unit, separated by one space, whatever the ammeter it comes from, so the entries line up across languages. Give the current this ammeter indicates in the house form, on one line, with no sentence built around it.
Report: 2.8 A
